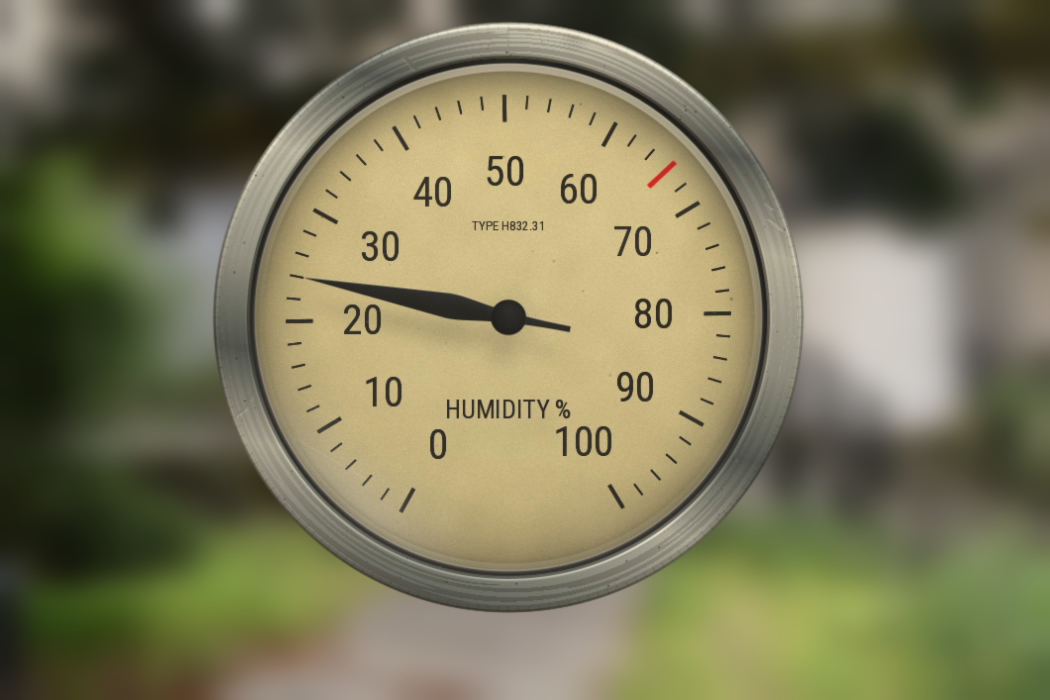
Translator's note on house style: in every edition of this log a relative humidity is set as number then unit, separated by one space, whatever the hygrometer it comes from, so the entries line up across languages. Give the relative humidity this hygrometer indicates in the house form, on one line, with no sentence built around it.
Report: 24 %
